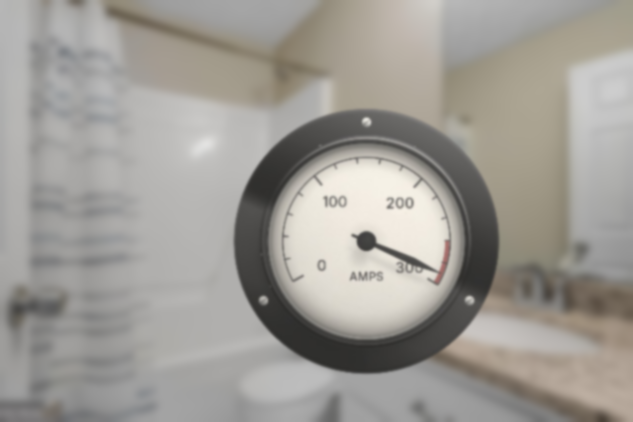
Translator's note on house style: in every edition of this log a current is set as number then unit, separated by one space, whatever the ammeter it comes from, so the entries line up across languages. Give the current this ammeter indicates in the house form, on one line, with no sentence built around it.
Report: 290 A
